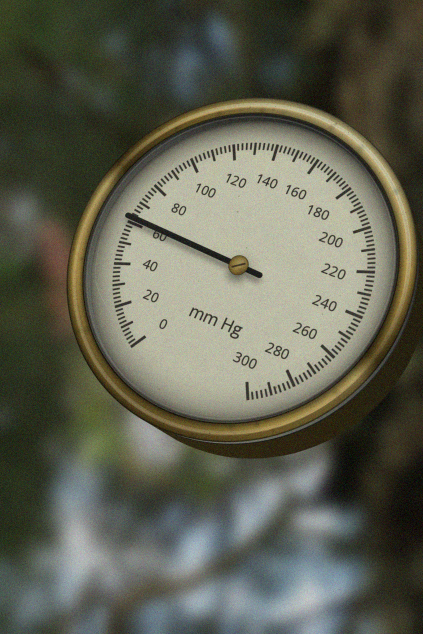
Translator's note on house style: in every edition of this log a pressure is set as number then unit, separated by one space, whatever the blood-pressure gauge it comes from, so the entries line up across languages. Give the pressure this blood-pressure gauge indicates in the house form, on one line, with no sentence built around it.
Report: 62 mmHg
